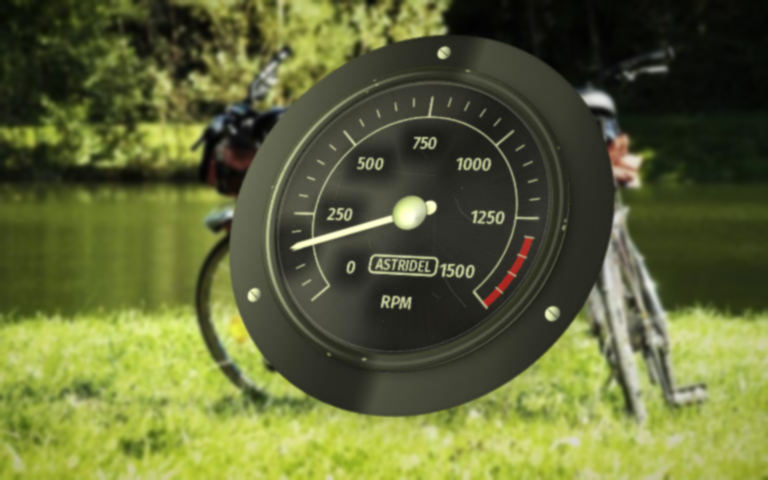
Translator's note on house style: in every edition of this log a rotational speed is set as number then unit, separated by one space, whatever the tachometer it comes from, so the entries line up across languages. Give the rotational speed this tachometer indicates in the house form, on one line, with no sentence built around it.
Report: 150 rpm
